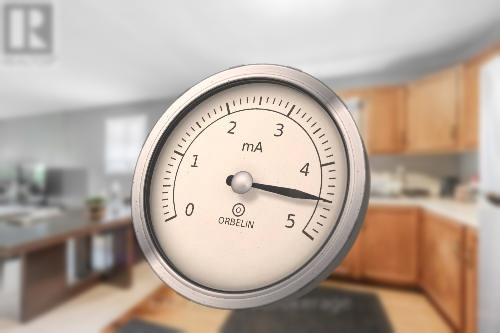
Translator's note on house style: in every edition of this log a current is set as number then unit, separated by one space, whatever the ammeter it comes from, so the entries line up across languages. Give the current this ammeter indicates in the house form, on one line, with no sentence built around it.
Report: 4.5 mA
